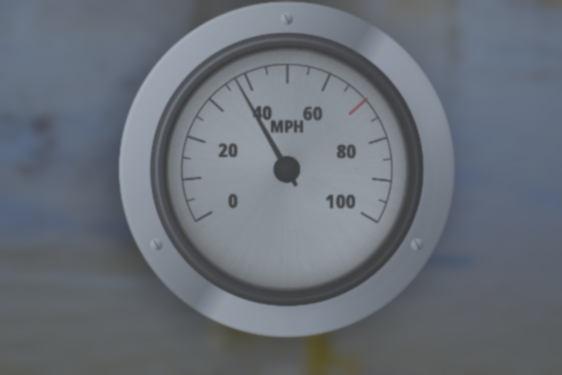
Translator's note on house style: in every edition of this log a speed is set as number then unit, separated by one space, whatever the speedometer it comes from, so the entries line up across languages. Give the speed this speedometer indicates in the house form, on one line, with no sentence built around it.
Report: 37.5 mph
